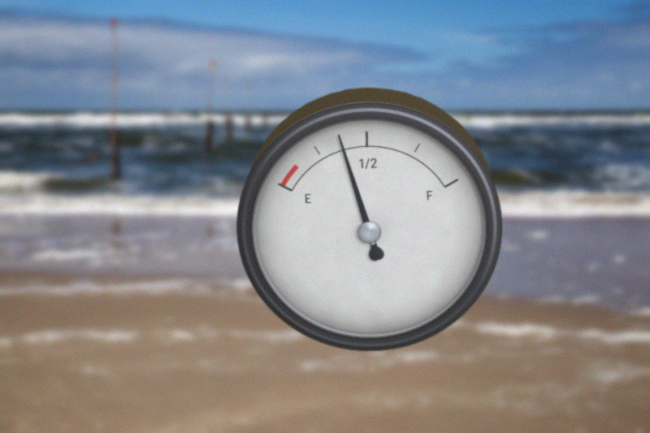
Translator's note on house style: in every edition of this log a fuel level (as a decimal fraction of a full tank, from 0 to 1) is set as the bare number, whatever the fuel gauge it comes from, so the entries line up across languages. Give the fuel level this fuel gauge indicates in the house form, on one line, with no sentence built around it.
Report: 0.375
